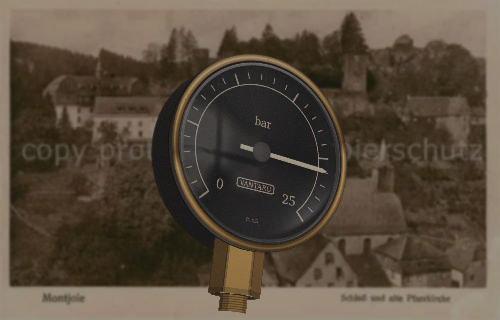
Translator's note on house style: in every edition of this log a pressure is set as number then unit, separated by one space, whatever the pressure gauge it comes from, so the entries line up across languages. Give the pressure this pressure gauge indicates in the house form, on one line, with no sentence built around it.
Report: 21 bar
